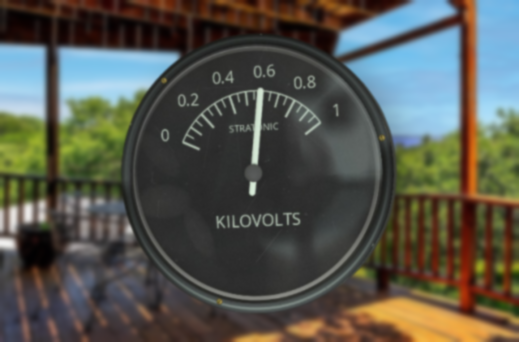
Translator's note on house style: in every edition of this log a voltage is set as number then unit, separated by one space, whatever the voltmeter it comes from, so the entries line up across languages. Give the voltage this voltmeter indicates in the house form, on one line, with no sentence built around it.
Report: 0.6 kV
